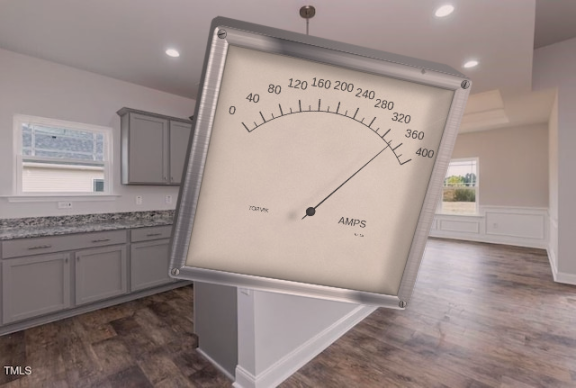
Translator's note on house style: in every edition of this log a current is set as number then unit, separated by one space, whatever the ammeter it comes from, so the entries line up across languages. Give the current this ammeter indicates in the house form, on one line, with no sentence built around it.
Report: 340 A
